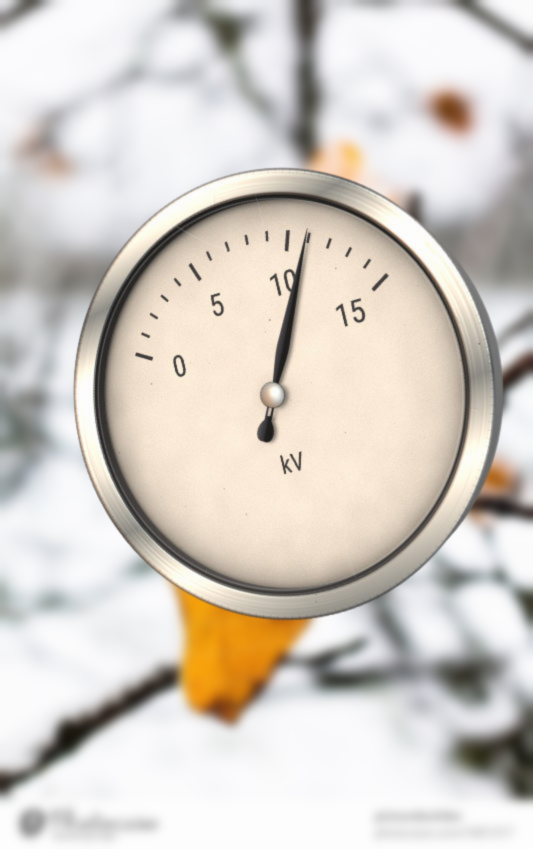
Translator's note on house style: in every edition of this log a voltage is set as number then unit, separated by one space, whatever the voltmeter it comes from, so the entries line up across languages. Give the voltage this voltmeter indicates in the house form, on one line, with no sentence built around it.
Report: 11 kV
